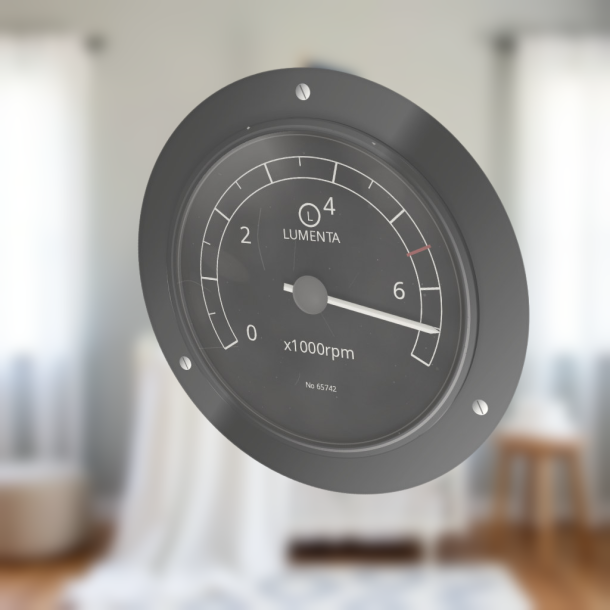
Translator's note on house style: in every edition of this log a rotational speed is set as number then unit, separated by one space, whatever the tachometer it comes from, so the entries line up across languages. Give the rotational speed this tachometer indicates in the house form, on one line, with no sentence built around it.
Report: 6500 rpm
